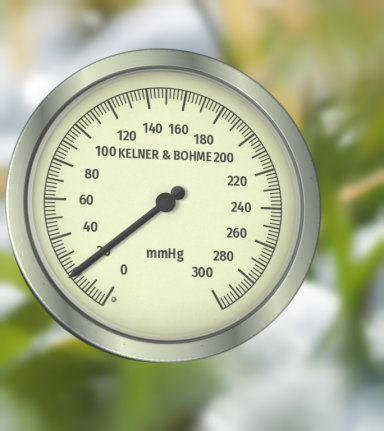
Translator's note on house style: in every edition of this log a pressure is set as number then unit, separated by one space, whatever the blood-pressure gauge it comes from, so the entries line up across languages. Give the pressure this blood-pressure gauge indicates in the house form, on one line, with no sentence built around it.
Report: 20 mmHg
